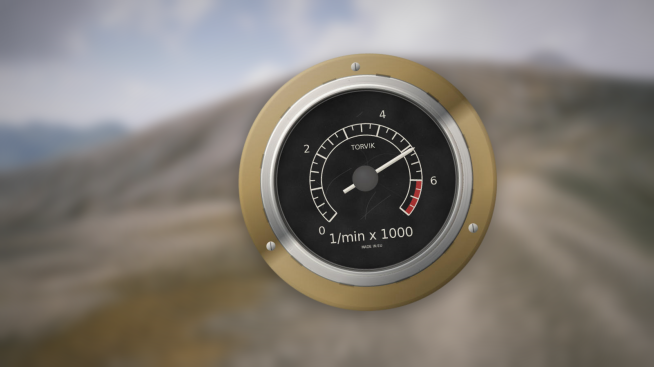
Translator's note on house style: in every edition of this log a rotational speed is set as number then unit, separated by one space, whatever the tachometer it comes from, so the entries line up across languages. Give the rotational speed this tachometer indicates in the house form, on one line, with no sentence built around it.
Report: 5125 rpm
